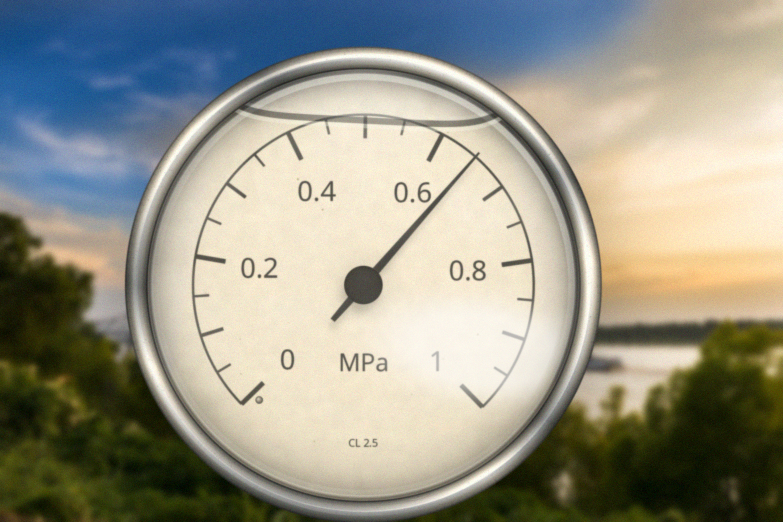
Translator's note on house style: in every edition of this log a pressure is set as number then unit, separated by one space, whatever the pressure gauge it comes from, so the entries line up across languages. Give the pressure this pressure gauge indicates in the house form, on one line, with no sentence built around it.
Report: 0.65 MPa
